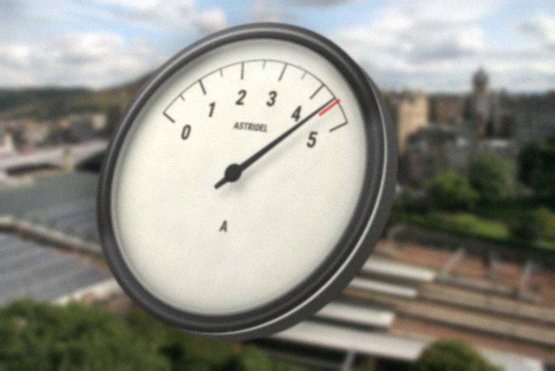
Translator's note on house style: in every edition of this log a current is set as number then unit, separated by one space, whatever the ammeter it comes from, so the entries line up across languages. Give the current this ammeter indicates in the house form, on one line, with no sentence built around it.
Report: 4.5 A
